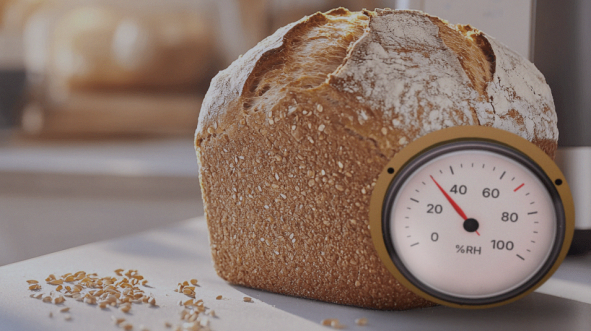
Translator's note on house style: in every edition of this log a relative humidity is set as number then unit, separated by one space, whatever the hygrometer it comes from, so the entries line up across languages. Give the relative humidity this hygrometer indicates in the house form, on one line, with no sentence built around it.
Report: 32 %
